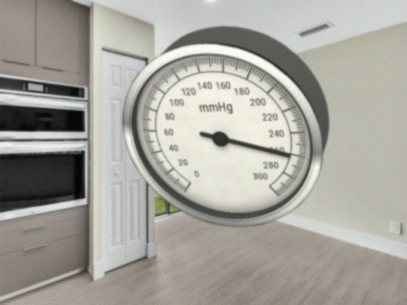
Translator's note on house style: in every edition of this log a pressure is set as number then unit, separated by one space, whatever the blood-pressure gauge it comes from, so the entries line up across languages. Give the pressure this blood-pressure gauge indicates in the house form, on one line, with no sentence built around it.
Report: 260 mmHg
